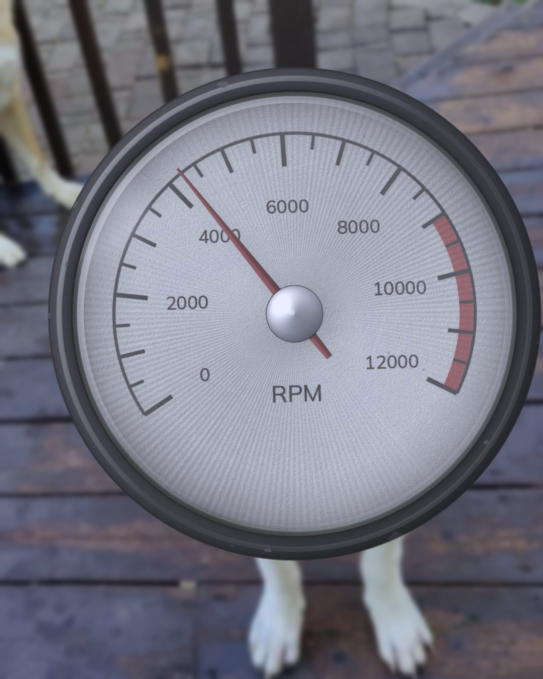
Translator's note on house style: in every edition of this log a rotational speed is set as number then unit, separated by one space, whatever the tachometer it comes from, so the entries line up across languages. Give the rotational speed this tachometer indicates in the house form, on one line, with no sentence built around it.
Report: 4250 rpm
